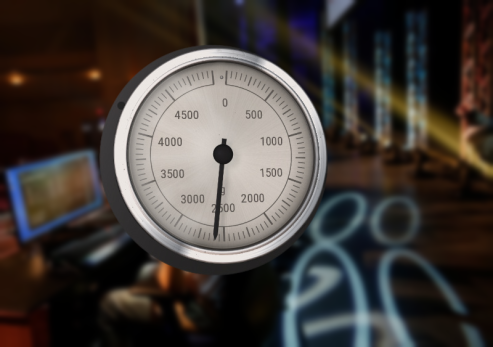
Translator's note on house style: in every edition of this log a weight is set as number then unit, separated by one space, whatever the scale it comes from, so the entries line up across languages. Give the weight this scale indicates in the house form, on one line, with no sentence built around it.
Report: 2600 g
